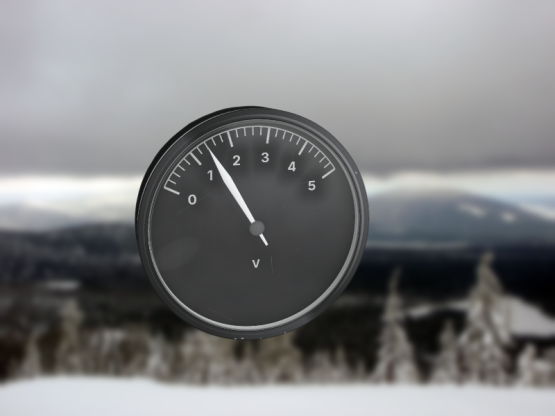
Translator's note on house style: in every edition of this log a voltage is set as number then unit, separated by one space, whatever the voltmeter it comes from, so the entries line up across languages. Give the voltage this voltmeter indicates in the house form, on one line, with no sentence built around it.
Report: 1.4 V
